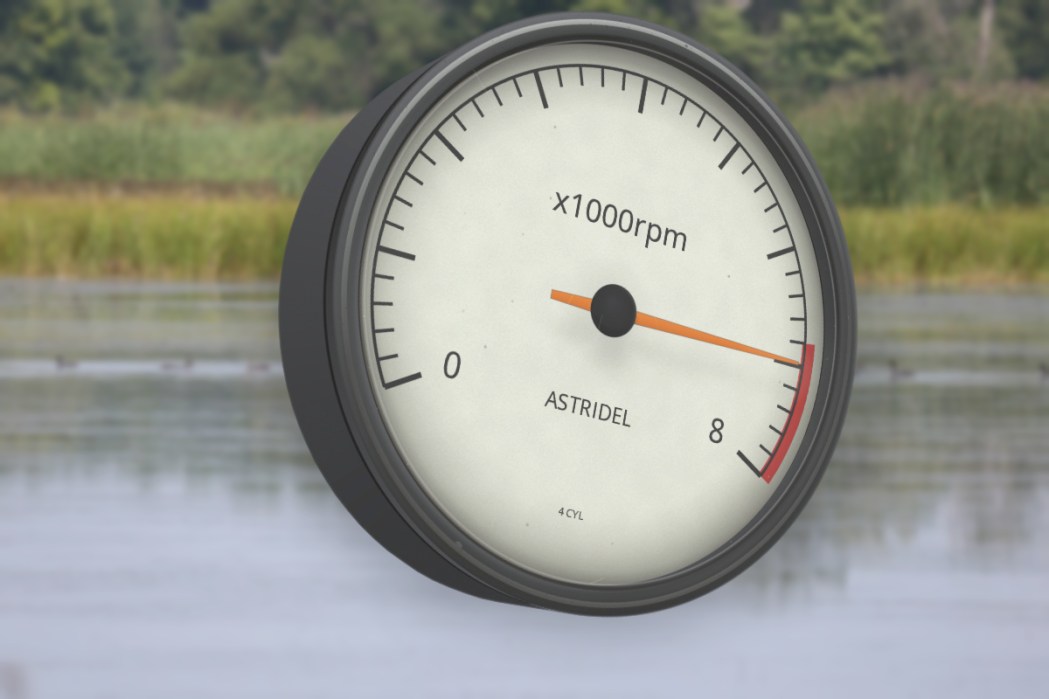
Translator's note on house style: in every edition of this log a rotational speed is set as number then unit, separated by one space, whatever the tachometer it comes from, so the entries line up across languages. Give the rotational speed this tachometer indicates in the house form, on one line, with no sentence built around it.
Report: 7000 rpm
